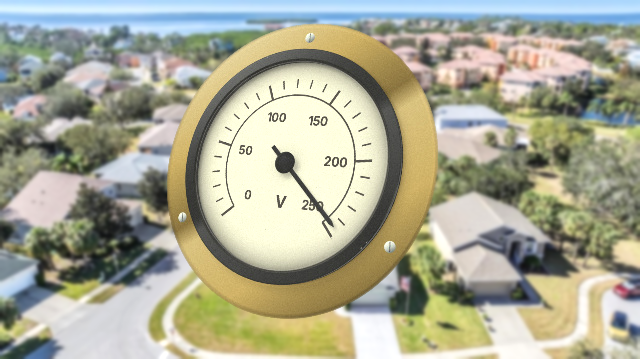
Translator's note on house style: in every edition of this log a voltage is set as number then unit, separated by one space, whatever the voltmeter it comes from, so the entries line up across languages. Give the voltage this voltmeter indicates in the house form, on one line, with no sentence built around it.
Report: 245 V
